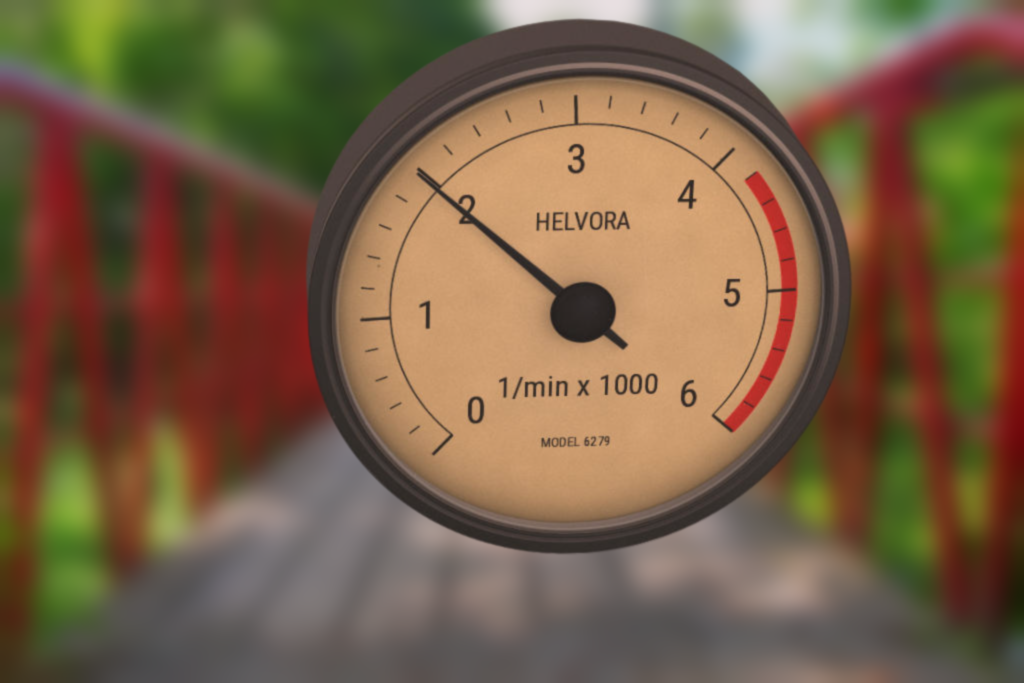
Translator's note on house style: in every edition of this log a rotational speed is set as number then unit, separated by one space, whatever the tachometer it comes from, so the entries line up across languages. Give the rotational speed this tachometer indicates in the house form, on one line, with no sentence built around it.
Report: 2000 rpm
